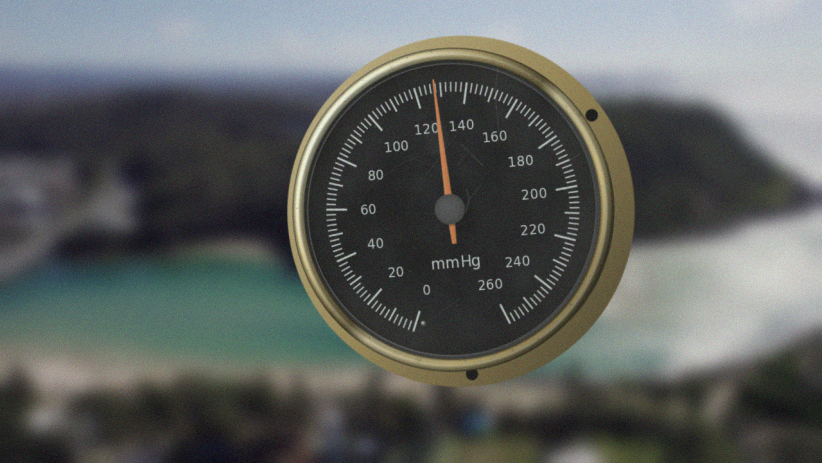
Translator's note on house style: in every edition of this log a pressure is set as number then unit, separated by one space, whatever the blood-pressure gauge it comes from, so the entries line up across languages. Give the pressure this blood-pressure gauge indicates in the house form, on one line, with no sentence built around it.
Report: 128 mmHg
